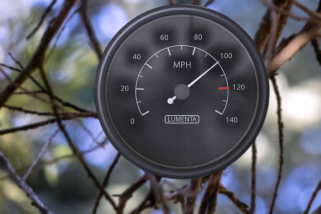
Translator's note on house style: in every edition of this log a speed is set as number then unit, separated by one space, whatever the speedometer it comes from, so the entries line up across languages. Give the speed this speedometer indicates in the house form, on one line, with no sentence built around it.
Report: 100 mph
